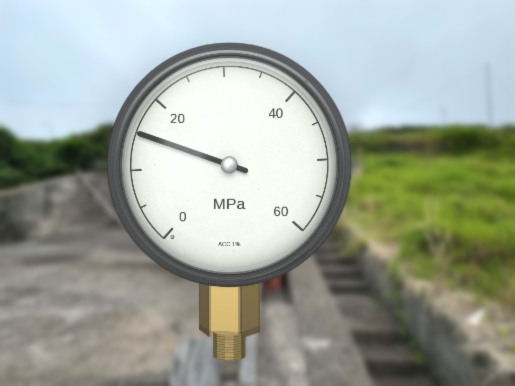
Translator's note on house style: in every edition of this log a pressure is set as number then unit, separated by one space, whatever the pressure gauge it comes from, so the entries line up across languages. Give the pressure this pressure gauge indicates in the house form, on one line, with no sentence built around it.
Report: 15 MPa
